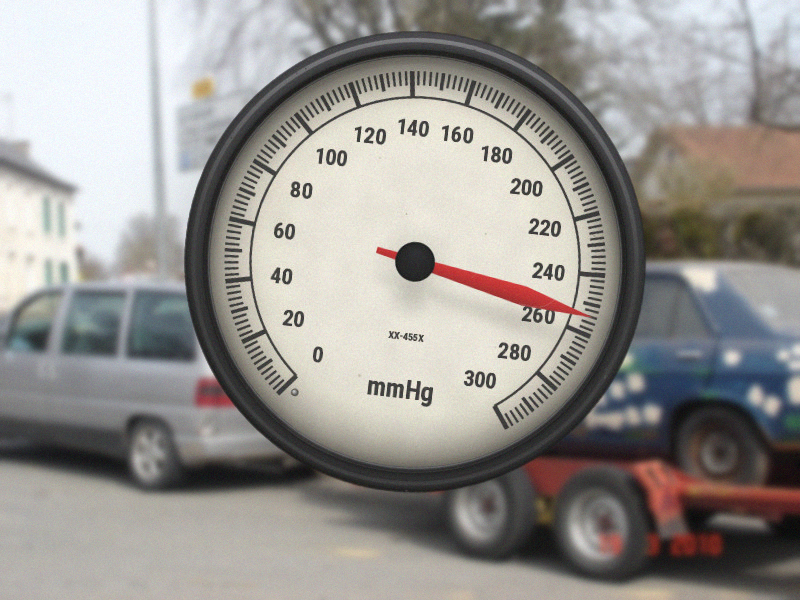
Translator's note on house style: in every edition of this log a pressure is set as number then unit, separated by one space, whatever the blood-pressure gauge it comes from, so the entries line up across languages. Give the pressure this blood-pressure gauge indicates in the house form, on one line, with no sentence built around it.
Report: 254 mmHg
